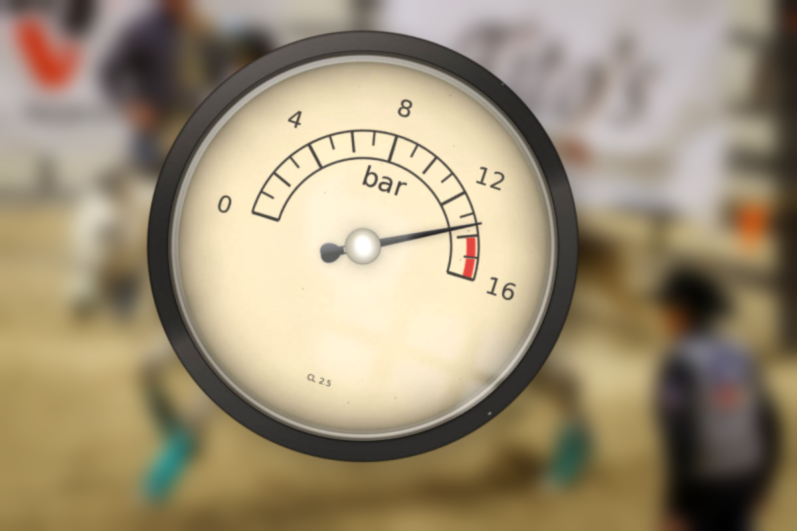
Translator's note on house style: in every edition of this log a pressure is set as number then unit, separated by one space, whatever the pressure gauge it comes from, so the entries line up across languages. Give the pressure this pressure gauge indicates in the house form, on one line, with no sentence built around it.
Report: 13.5 bar
